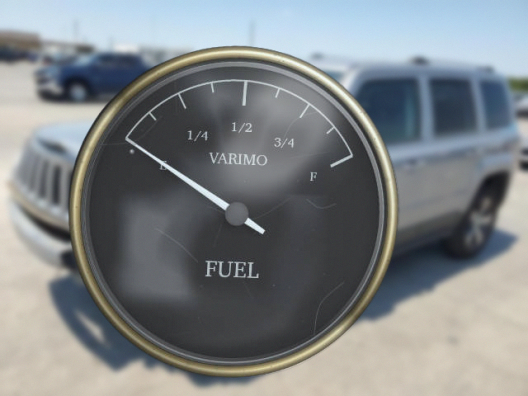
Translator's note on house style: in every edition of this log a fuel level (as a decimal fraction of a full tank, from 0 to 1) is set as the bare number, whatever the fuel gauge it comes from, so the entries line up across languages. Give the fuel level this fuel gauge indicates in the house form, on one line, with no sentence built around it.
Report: 0
